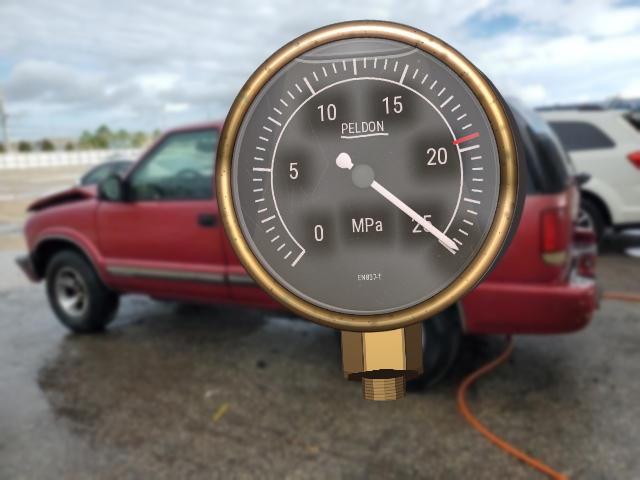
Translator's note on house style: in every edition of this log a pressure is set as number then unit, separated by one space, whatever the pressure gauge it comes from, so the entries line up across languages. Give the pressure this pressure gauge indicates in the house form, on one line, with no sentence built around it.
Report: 24.75 MPa
